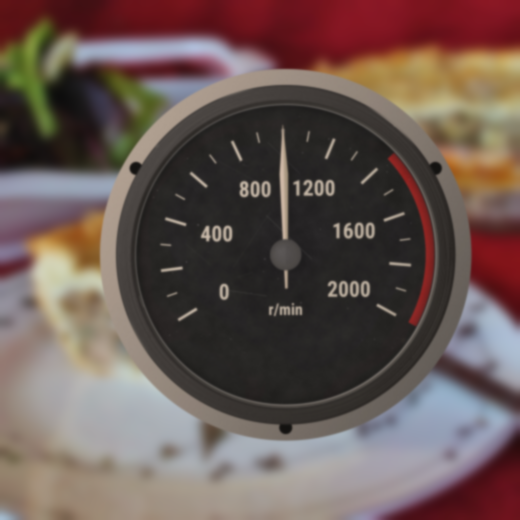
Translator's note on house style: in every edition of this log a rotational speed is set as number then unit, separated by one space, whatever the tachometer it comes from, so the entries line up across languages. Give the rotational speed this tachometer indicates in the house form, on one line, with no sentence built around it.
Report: 1000 rpm
